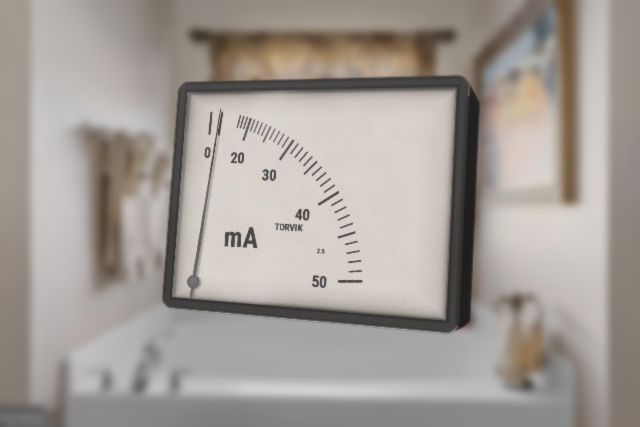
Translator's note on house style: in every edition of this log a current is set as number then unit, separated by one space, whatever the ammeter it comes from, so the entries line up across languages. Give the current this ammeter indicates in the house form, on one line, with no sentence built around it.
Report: 10 mA
